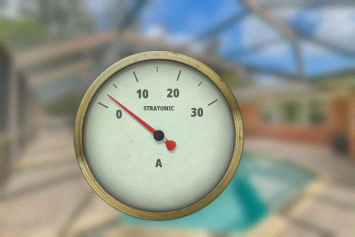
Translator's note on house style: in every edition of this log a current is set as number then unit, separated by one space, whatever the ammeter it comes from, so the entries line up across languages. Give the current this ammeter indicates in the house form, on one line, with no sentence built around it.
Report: 2.5 A
